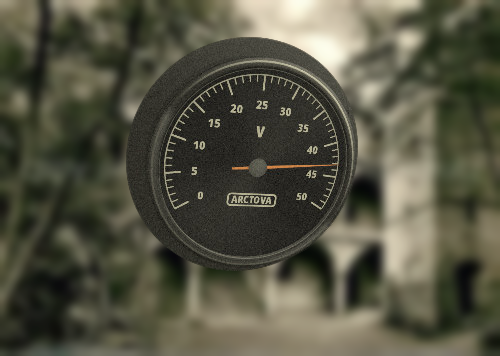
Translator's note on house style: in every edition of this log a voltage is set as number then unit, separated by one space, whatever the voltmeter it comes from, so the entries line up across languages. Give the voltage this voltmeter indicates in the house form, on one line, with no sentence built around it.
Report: 43 V
